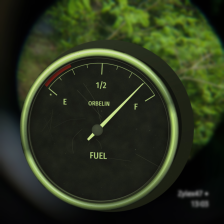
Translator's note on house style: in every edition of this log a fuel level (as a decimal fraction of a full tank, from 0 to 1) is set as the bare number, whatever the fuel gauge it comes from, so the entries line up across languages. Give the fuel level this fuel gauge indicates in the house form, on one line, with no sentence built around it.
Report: 0.875
